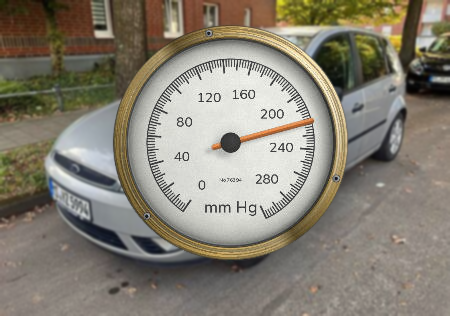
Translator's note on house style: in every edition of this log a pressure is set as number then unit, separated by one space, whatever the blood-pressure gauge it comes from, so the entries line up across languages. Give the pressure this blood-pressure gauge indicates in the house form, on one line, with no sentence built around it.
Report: 220 mmHg
